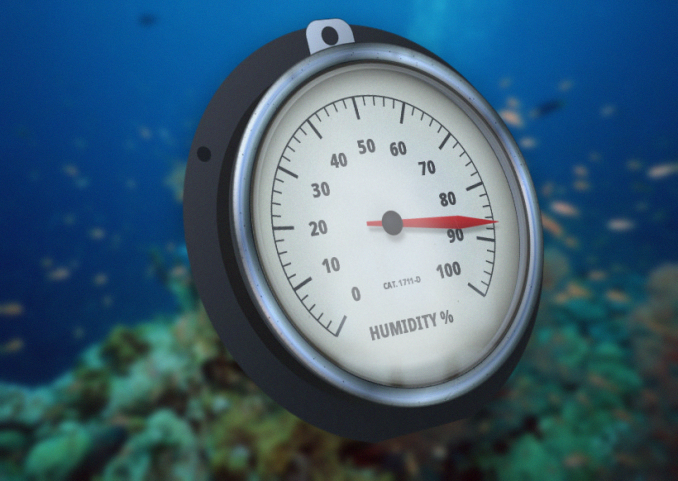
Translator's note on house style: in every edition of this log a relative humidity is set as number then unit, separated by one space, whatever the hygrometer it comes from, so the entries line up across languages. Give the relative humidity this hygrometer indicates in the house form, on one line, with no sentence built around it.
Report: 87 %
